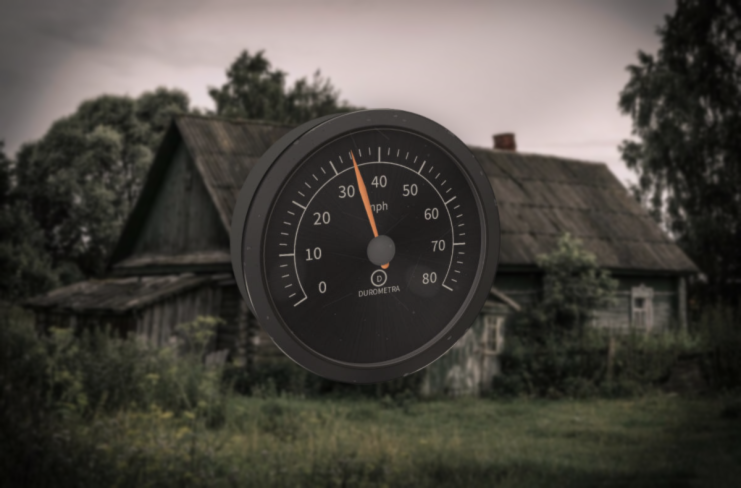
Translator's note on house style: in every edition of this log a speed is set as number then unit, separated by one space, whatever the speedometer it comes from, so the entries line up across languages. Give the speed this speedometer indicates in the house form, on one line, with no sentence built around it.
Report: 34 mph
